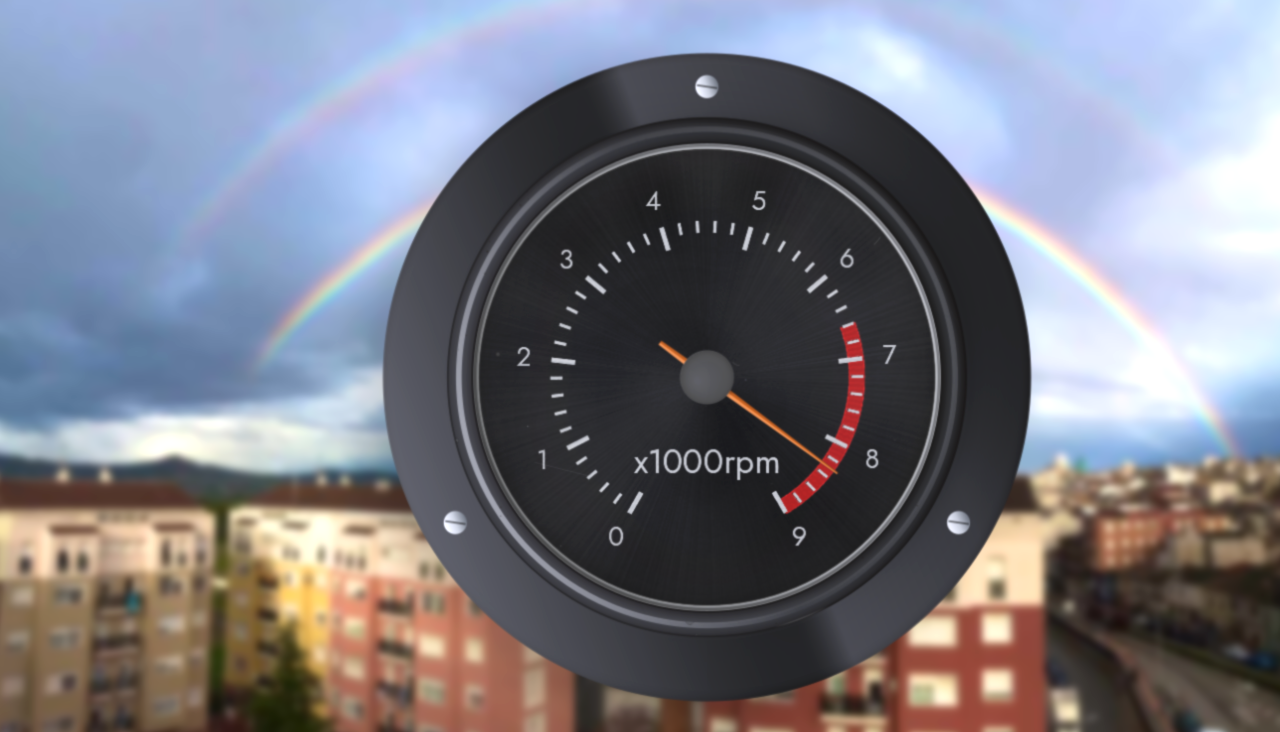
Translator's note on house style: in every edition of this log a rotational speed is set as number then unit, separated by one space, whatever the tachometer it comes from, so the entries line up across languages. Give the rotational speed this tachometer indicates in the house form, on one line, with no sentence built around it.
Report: 8300 rpm
